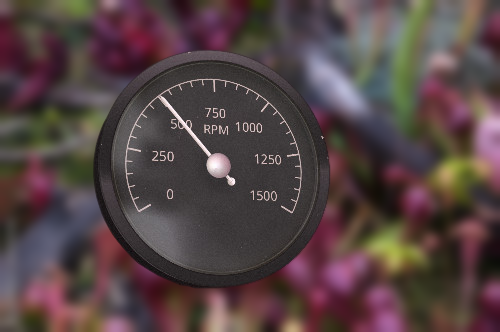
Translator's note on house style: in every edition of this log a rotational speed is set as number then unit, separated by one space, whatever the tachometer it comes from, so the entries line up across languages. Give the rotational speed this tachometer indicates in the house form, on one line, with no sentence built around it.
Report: 500 rpm
